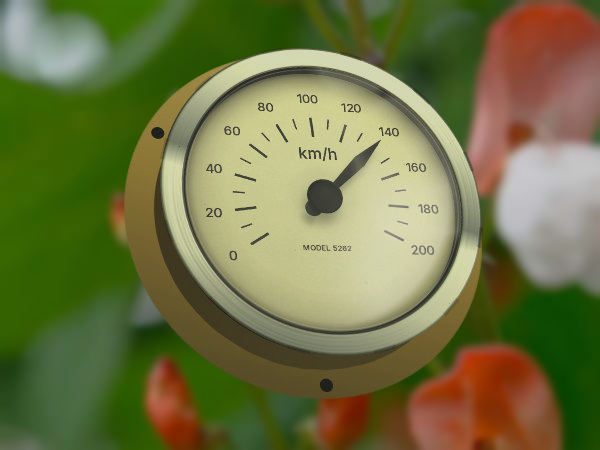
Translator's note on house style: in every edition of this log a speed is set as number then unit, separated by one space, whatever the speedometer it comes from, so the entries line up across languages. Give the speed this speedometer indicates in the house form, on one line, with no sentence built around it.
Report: 140 km/h
